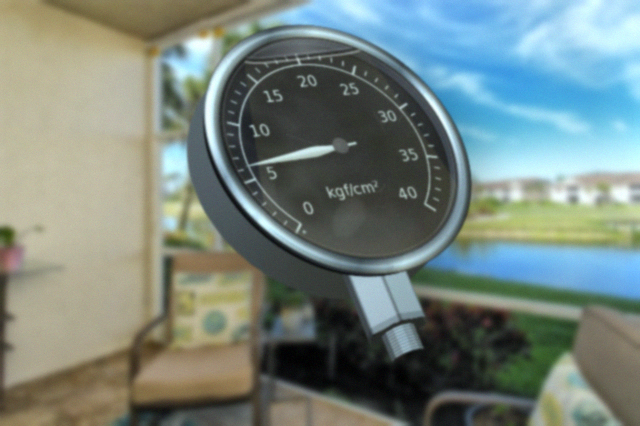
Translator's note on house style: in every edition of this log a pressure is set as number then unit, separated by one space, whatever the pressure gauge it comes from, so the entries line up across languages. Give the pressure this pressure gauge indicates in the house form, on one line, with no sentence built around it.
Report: 6 kg/cm²
